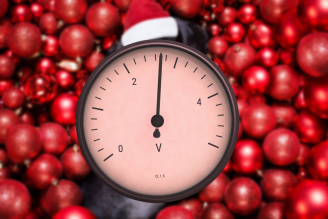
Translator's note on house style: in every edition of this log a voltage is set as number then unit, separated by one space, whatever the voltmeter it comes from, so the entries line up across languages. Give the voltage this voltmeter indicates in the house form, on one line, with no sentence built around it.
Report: 2.7 V
